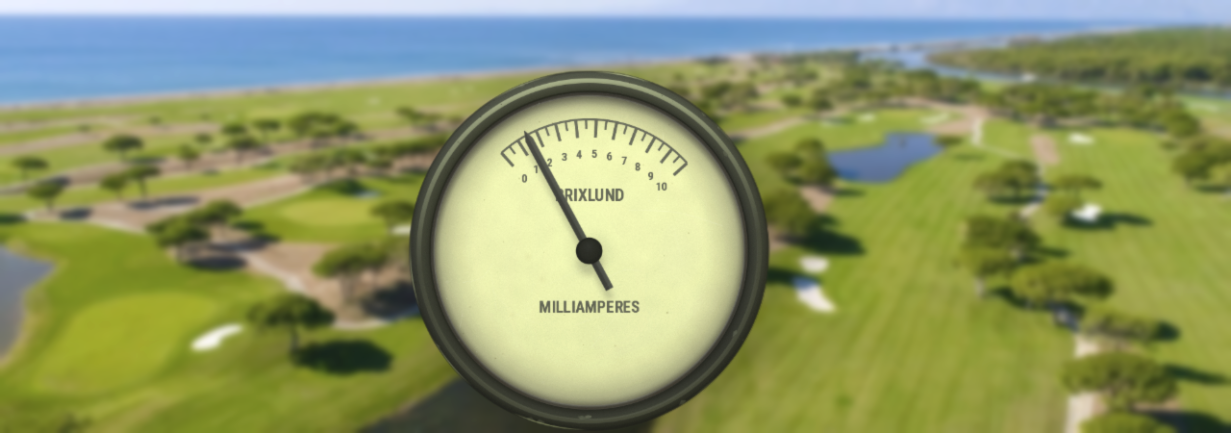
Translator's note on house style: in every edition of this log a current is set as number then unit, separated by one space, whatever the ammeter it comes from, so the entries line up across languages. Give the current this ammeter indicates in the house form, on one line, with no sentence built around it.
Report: 1.5 mA
